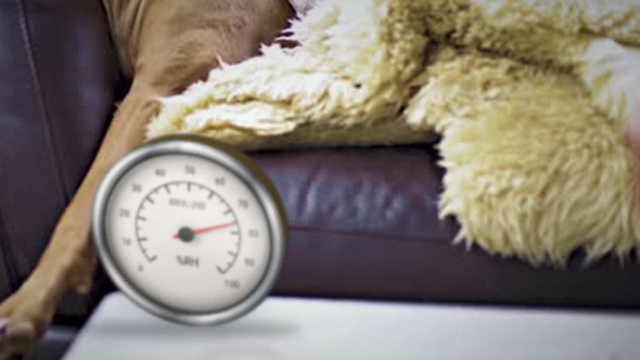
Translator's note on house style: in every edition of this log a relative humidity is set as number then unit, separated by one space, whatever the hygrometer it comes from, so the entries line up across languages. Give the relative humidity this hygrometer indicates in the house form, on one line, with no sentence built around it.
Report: 75 %
